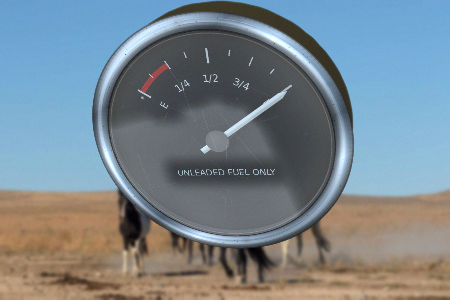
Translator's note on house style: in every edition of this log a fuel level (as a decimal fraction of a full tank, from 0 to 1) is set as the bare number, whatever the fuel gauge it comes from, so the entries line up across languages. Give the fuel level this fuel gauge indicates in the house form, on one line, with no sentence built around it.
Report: 1
